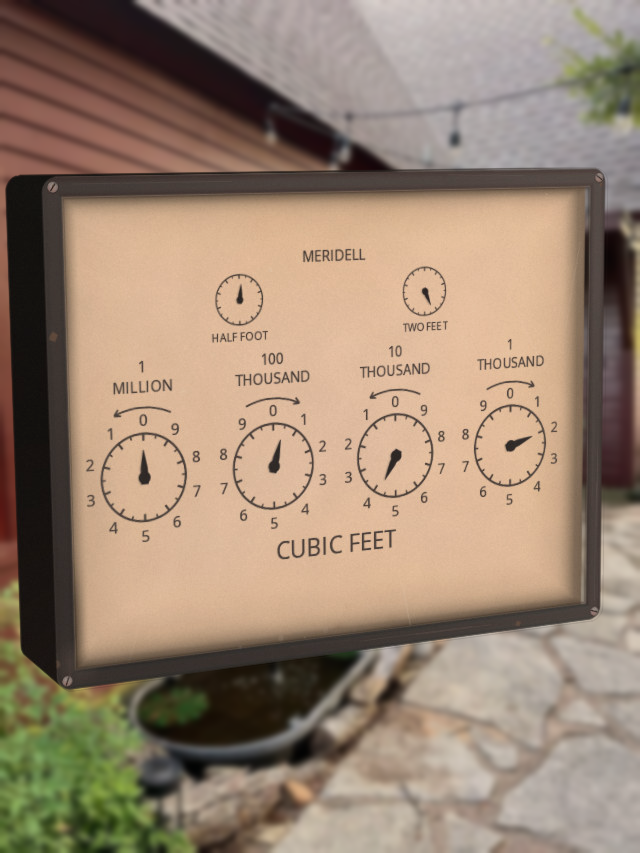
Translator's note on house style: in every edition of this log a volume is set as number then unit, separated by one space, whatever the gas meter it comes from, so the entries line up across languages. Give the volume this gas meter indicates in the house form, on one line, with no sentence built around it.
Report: 4200 ft³
